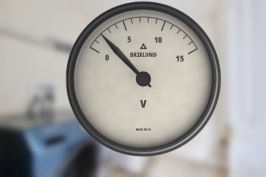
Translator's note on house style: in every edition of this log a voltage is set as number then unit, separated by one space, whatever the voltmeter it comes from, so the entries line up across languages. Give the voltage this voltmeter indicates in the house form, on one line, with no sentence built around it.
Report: 2 V
